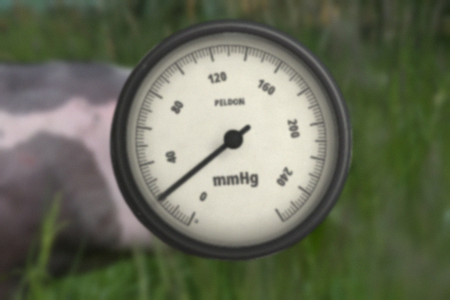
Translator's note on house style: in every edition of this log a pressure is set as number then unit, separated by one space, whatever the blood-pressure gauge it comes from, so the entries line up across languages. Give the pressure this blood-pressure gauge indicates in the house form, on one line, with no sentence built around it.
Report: 20 mmHg
